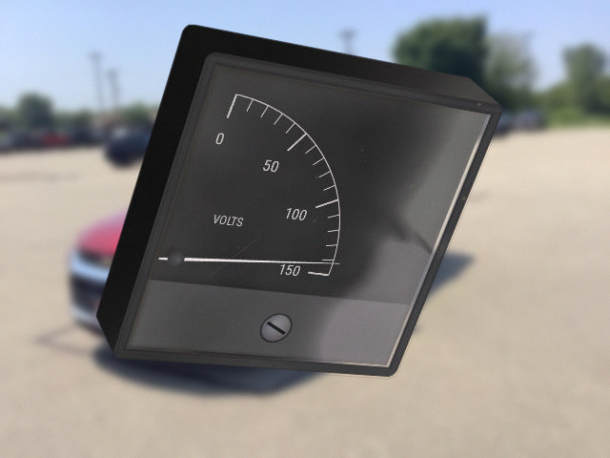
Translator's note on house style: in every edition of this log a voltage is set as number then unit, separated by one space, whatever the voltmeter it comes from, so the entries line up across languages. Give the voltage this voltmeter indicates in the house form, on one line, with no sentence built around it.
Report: 140 V
